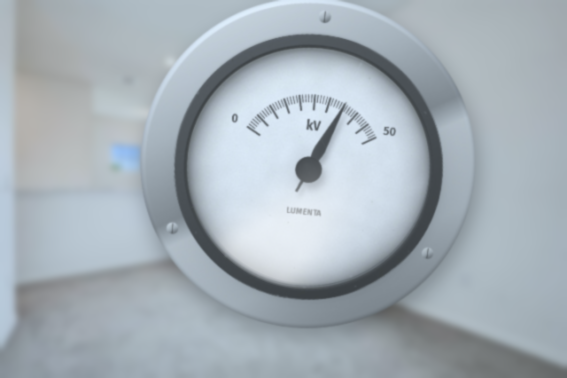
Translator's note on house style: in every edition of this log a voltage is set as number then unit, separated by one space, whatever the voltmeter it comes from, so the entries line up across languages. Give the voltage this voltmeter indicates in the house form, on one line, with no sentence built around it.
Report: 35 kV
